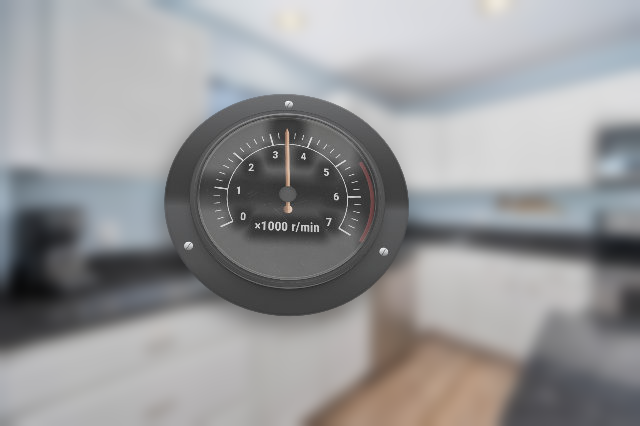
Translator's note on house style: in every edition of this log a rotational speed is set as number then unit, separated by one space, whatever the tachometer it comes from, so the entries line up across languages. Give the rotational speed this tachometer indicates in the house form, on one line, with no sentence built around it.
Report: 3400 rpm
